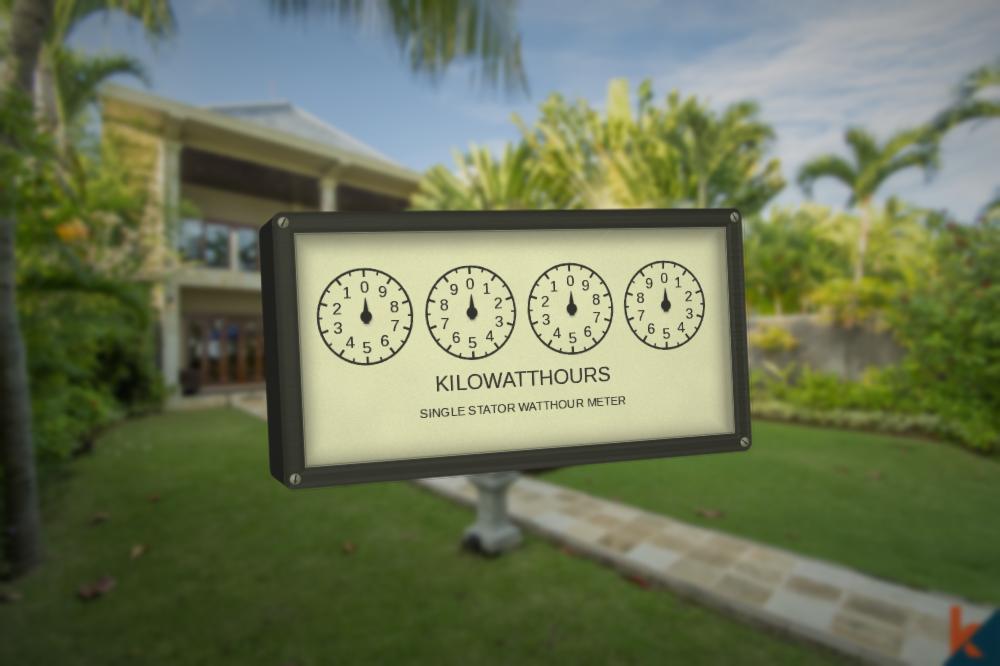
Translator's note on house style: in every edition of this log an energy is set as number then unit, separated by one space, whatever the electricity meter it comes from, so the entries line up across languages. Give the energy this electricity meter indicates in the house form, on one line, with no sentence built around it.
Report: 0 kWh
